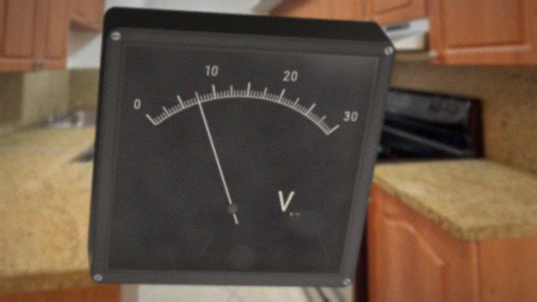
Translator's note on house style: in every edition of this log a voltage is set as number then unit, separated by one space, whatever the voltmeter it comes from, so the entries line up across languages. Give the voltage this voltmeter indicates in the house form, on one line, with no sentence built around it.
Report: 7.5 V
